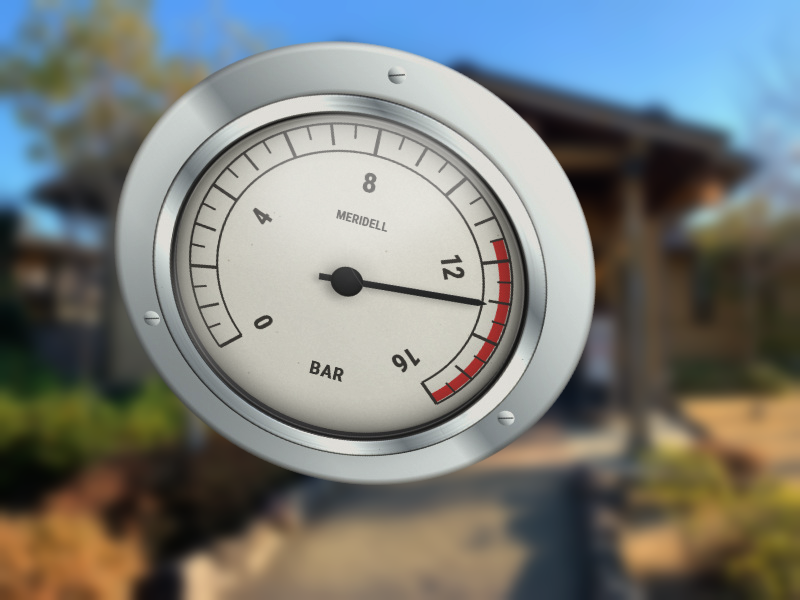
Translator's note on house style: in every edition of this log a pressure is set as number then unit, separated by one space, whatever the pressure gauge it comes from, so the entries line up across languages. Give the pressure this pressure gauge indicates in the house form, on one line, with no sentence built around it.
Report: 13 bar
